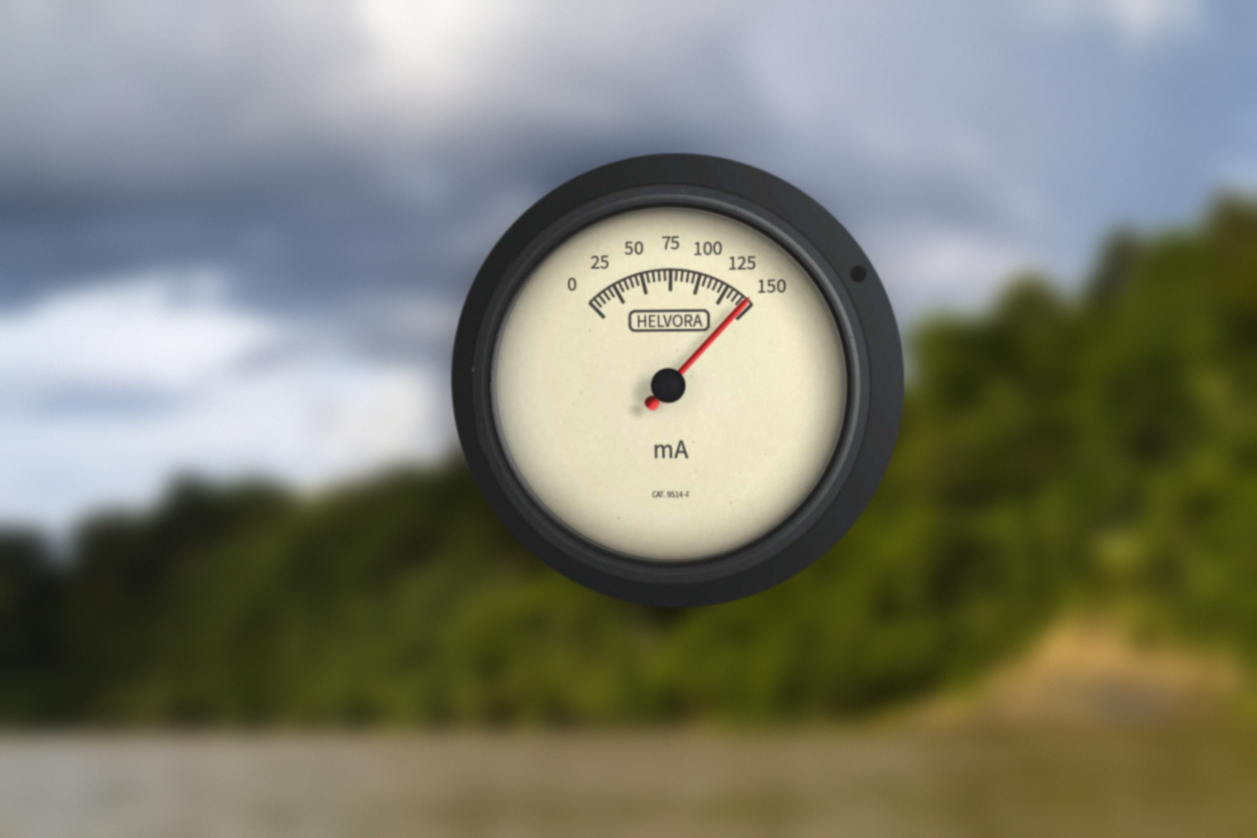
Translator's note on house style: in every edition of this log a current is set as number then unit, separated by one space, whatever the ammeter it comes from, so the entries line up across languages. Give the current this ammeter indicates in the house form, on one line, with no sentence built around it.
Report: 145 mA
